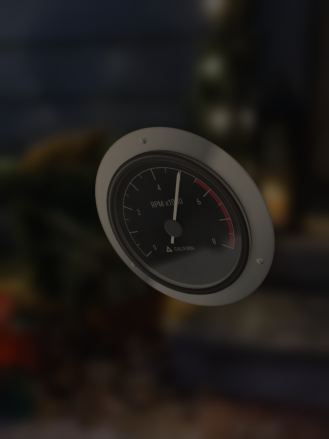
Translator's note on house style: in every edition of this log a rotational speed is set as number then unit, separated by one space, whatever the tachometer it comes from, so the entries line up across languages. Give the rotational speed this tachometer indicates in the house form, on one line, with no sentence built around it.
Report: 5000 rpm
